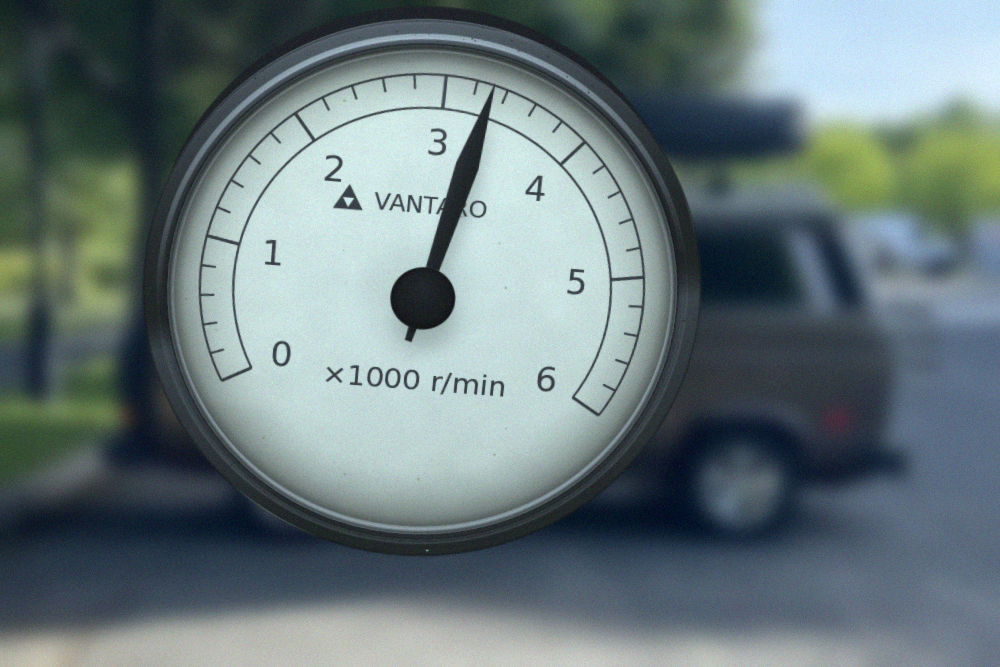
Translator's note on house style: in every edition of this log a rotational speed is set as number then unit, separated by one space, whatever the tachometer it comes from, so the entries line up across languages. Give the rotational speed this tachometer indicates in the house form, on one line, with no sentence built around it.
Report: 3300 rpm
